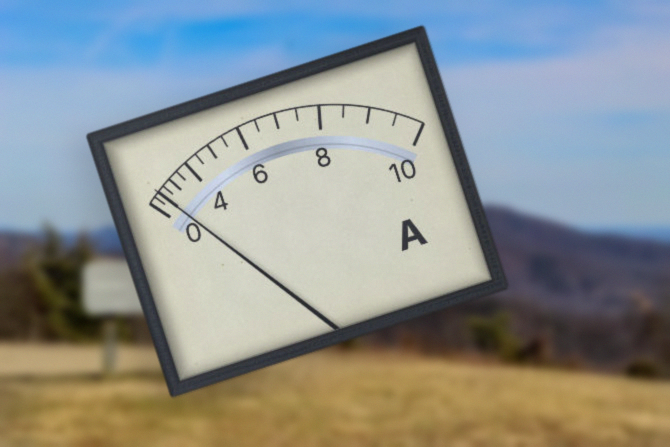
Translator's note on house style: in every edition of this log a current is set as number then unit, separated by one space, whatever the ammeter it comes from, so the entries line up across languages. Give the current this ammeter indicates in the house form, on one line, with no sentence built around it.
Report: 2 A
